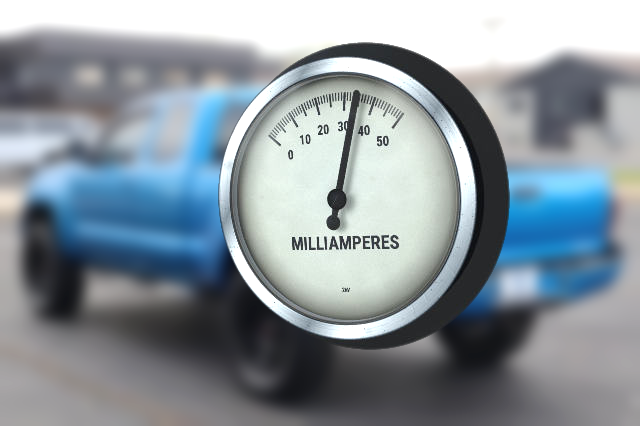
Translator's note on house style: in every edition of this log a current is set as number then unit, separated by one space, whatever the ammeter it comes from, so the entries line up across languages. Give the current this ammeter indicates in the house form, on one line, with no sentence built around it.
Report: 35 mA
